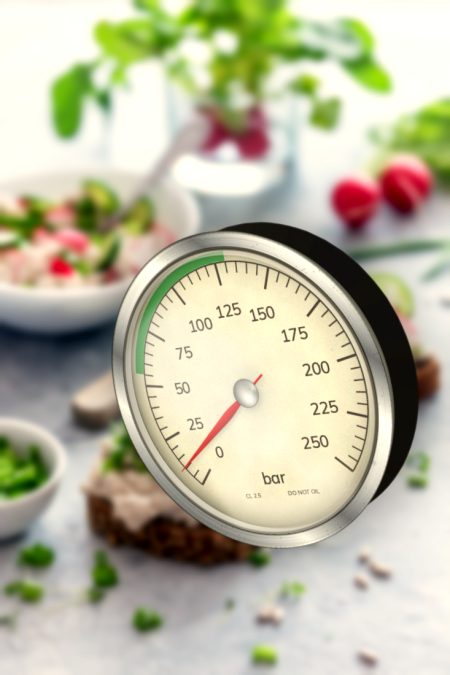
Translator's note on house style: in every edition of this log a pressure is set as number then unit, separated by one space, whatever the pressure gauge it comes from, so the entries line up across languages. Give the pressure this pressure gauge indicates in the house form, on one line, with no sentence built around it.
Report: 10 bar
